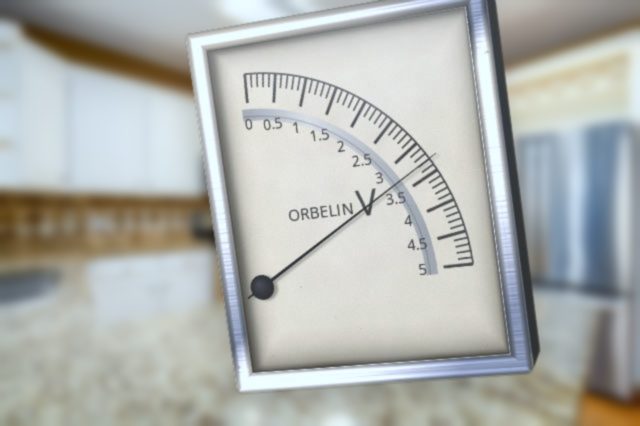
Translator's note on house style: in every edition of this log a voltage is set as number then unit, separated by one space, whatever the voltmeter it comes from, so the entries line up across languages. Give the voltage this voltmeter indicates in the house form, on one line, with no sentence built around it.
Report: 3.3 V
